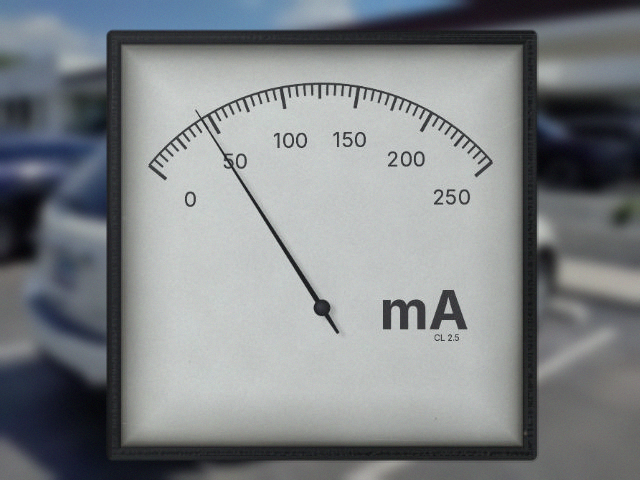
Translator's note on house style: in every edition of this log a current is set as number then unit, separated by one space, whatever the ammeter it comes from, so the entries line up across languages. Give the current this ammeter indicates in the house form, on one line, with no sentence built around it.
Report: 45 mA
